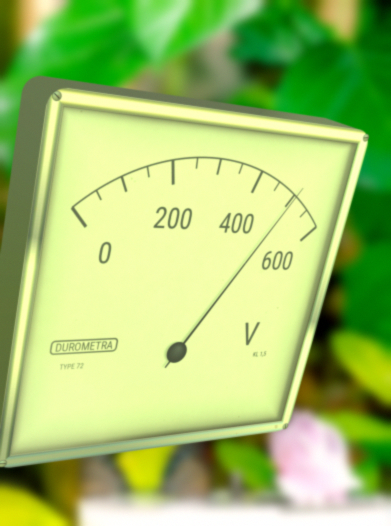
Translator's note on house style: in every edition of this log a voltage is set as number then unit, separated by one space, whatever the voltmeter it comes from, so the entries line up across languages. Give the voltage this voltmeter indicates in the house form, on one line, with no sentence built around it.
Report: 500 V
